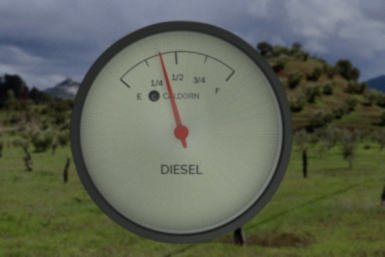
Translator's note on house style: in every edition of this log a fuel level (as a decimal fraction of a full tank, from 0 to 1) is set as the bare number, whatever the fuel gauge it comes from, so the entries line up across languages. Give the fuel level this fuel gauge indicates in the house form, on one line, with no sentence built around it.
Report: 0.375
